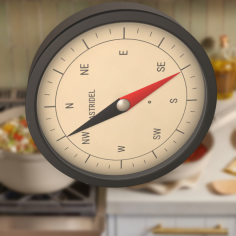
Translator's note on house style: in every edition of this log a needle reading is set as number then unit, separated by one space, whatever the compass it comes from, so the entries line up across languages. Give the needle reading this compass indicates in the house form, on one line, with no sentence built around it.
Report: 150 °
